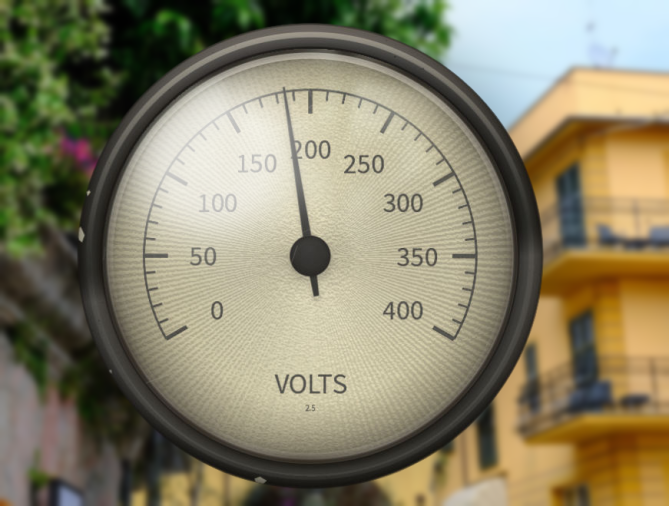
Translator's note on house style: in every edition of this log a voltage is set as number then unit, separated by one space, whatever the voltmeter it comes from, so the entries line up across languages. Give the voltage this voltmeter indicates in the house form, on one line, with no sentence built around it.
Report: 185 V
